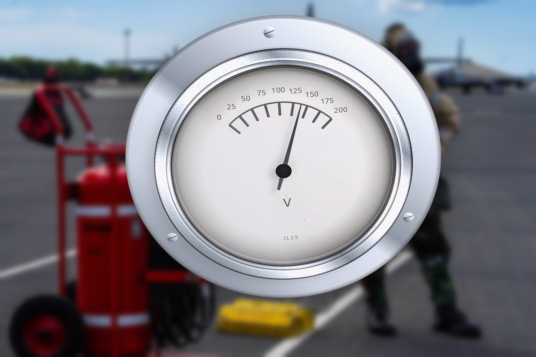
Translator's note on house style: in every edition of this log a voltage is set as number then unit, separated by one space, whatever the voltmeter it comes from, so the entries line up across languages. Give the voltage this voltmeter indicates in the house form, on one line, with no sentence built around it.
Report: 137.5 V
